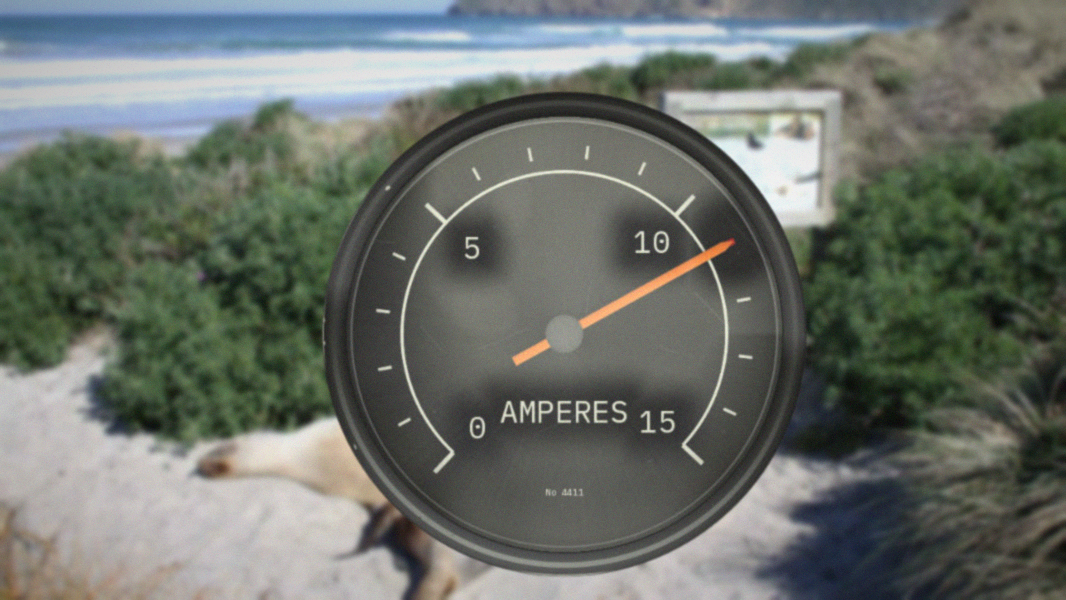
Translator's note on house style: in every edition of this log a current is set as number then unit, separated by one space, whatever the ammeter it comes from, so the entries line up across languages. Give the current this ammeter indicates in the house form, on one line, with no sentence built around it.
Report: 11 A
